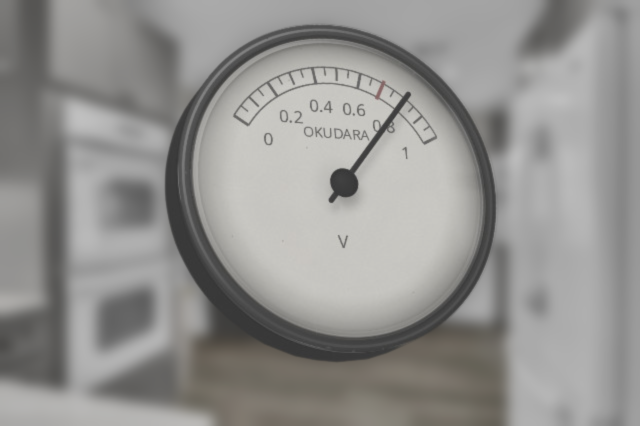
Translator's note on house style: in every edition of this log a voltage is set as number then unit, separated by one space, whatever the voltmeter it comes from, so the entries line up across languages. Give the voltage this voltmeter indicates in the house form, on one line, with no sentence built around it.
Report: 0.8 V
